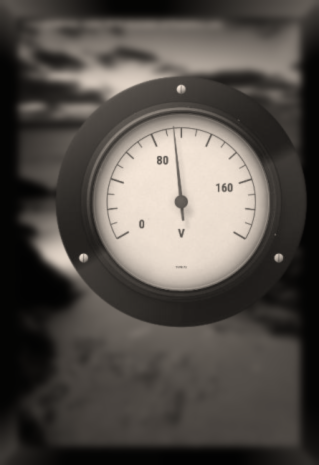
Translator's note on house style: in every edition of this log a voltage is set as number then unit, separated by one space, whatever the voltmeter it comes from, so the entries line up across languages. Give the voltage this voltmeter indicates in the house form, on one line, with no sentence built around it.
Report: 95 V
